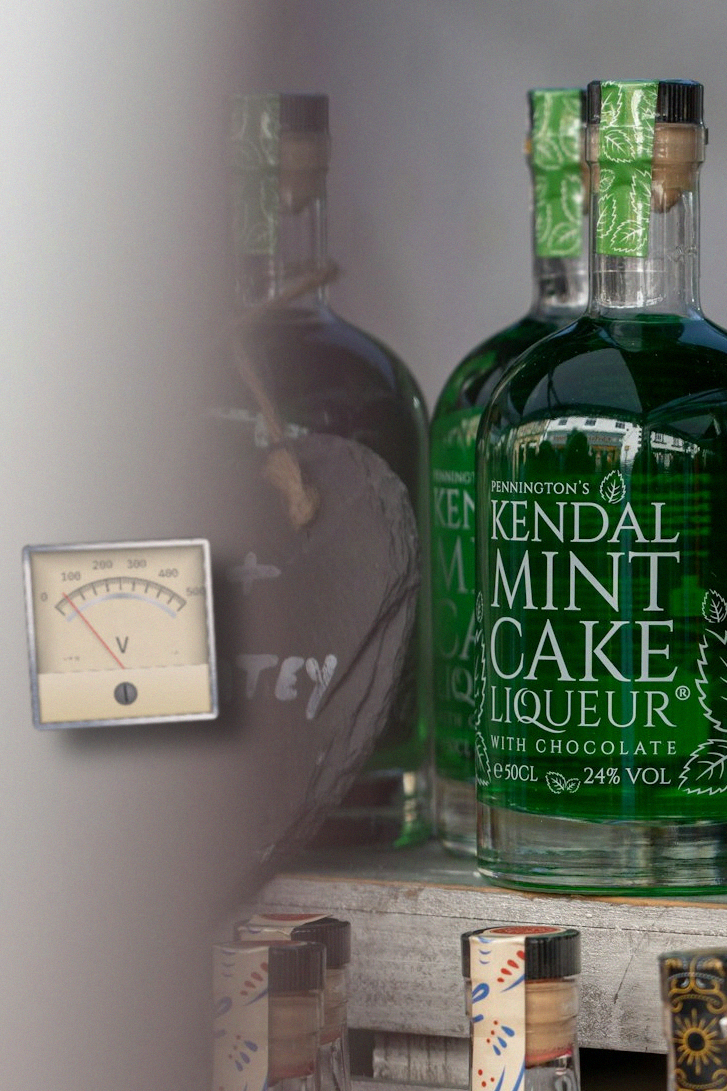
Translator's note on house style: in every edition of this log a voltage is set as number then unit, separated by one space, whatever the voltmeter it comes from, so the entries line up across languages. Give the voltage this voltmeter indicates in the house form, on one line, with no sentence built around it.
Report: 50 V
